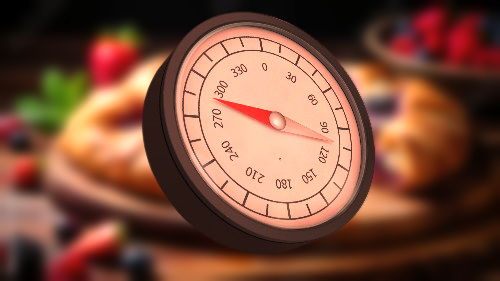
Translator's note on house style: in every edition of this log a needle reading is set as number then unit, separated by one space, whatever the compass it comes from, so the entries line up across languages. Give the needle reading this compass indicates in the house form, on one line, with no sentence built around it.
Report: 285 °
